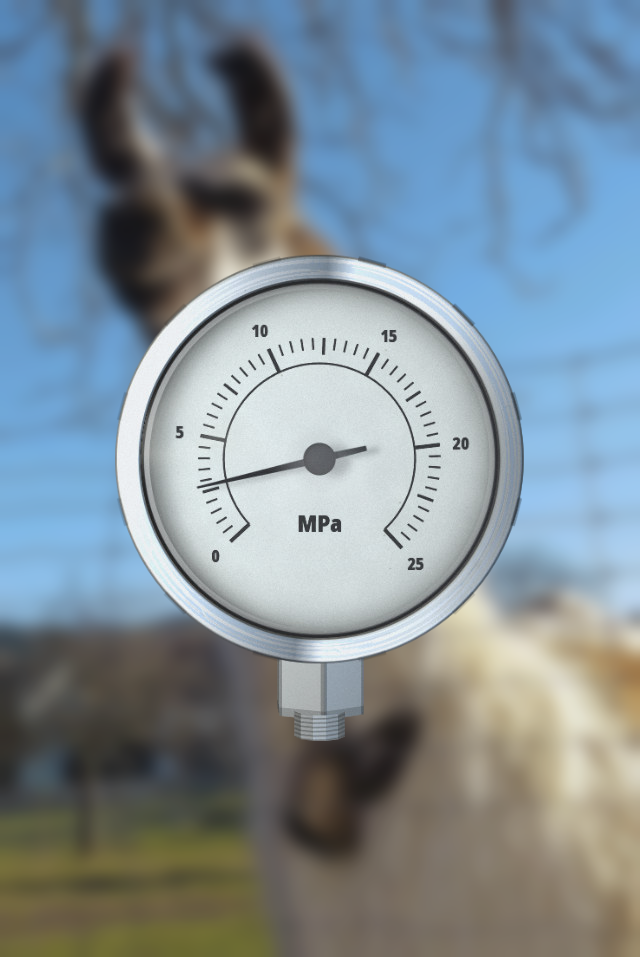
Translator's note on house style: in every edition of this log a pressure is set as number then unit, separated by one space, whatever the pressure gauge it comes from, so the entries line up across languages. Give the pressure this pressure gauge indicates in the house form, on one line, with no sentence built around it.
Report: 2.75 MPa
